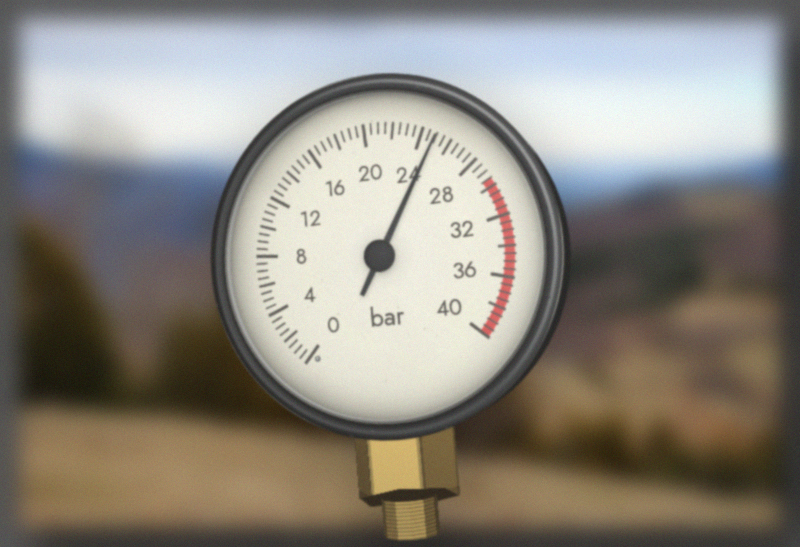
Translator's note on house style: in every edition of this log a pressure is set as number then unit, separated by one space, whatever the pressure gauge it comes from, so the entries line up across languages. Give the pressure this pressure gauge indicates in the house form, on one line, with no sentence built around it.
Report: 25 bar
